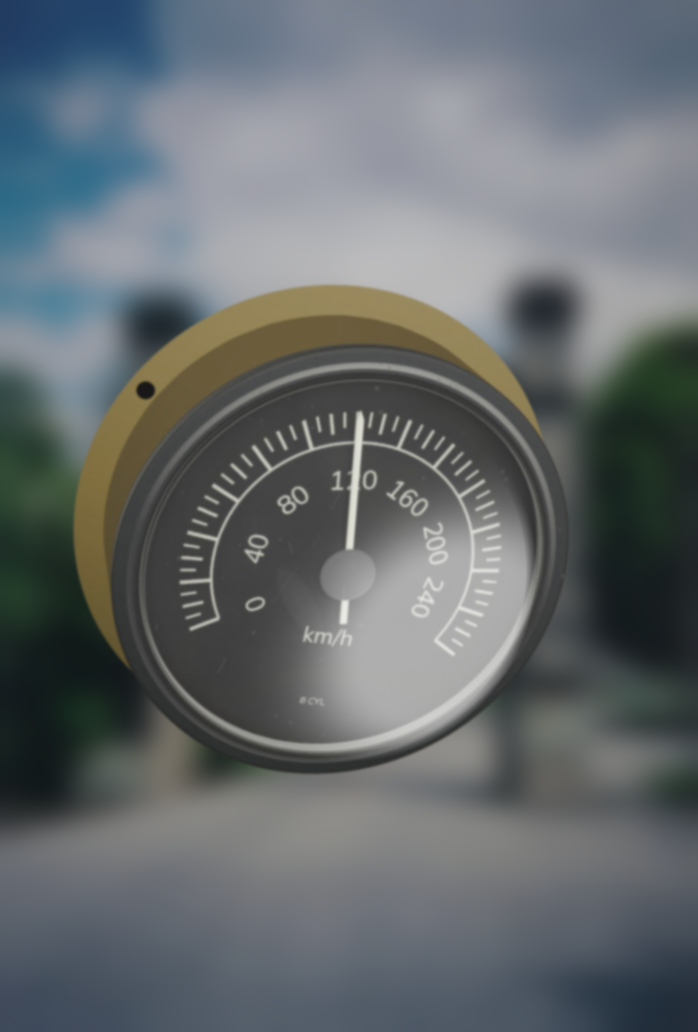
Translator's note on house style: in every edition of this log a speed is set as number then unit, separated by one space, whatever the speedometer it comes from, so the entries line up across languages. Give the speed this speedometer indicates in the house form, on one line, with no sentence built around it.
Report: 120 km/h
